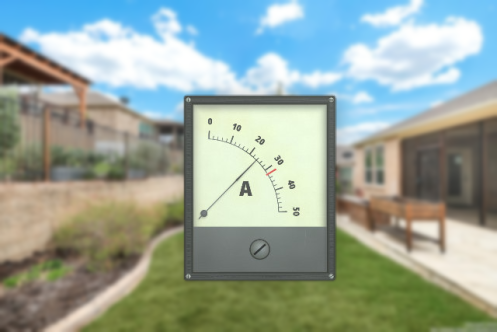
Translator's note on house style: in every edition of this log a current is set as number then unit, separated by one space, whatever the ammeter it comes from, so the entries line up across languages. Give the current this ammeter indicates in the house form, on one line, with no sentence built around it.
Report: 24 A
